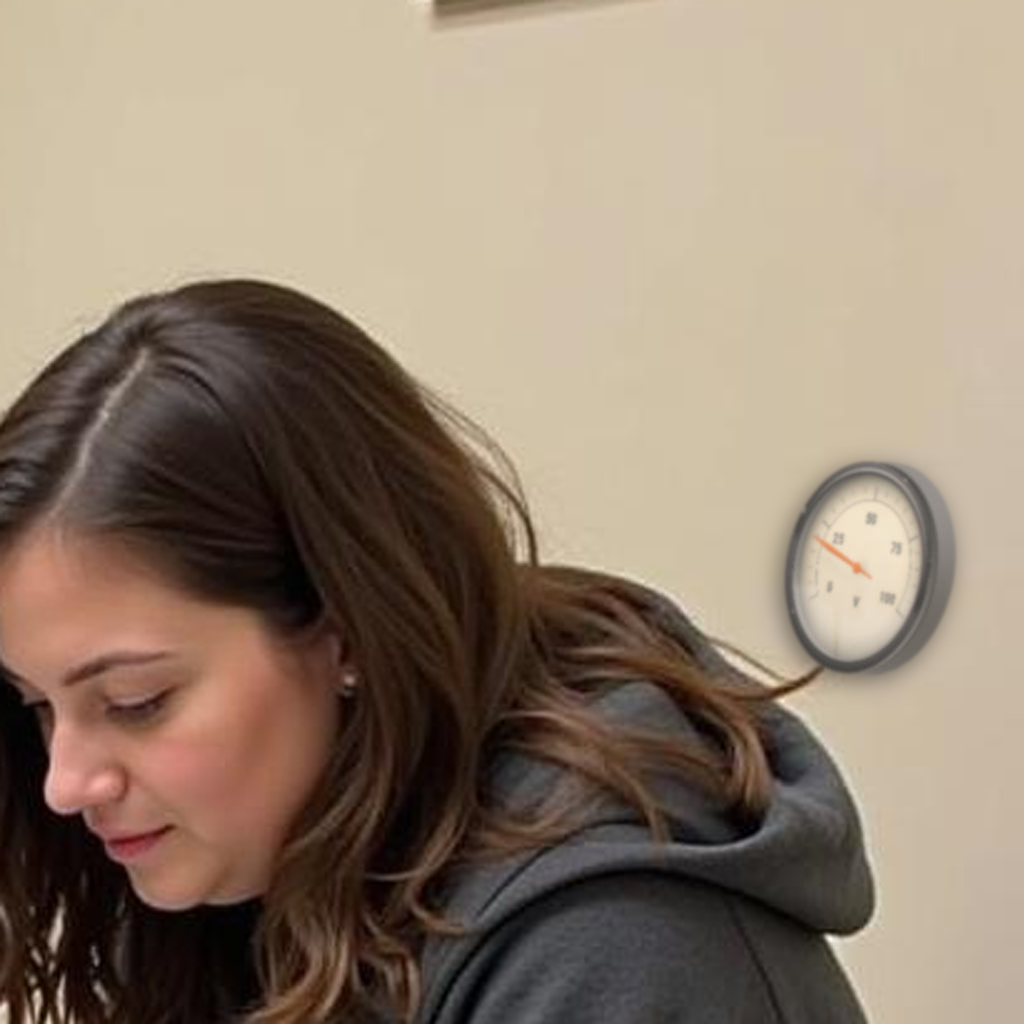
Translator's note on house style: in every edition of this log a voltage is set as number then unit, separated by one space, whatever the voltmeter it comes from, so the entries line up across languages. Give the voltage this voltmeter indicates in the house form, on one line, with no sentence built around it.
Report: 20 V
